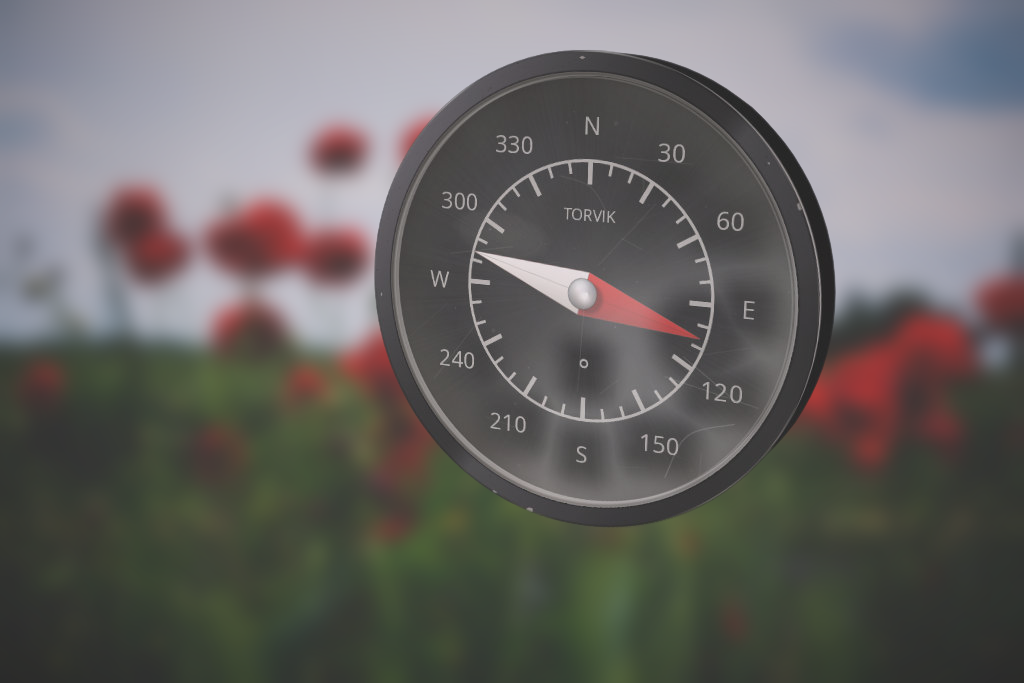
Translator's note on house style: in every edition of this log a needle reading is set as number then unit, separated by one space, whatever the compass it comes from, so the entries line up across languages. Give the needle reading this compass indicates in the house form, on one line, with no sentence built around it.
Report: 105 °
